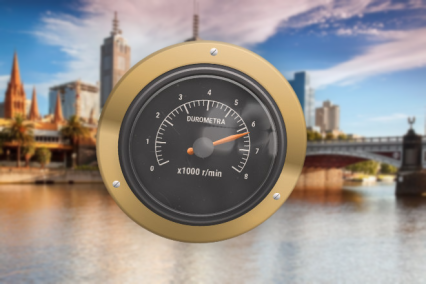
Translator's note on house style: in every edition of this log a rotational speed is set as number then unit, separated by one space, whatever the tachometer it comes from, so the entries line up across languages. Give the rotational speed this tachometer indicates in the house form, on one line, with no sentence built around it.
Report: 6200 rpm
